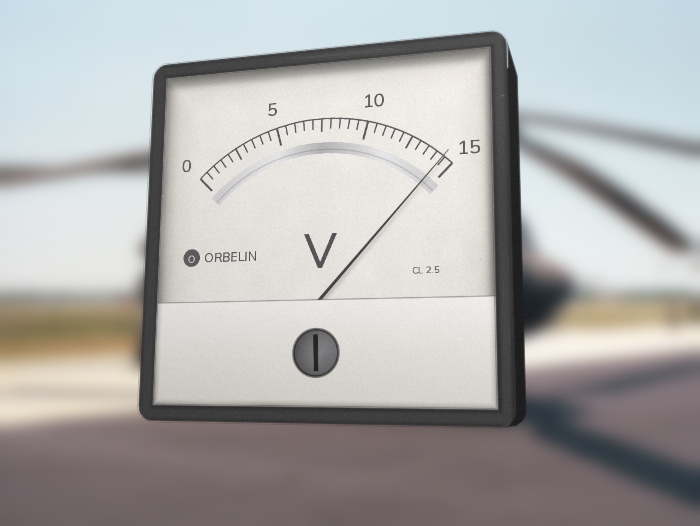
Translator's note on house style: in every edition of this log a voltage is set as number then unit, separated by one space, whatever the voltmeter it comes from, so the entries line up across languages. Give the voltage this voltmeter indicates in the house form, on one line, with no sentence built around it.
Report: 14.5 V
